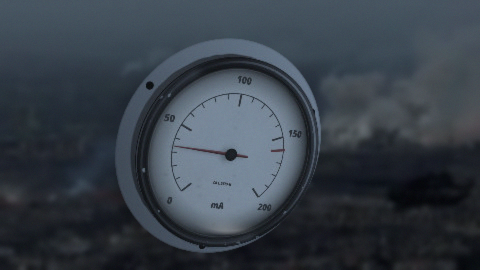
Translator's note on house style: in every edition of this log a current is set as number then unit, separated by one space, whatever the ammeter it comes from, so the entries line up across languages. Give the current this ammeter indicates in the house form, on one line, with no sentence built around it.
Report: 35 mA
